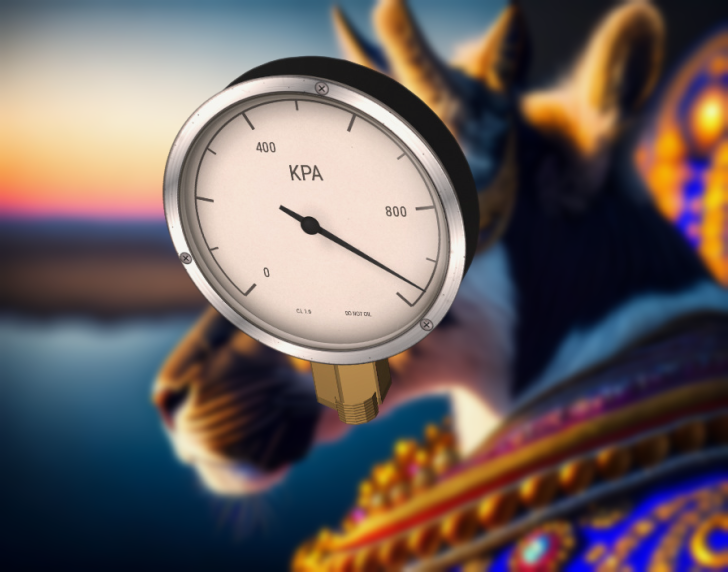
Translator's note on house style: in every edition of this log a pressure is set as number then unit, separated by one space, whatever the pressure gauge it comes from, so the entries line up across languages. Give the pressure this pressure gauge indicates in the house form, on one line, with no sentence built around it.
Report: 950 kPa
